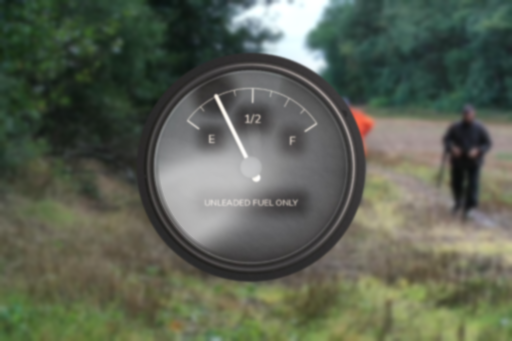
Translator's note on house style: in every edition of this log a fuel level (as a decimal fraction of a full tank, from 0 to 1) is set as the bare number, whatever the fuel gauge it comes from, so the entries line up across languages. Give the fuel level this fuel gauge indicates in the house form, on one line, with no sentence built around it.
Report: 0.25
